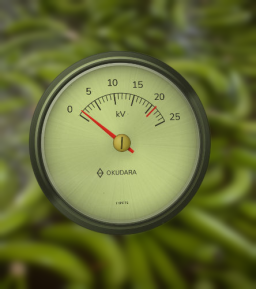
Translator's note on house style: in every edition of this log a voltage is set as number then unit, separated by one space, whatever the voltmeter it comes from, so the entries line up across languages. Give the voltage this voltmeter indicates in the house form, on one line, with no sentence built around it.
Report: 1 kV
